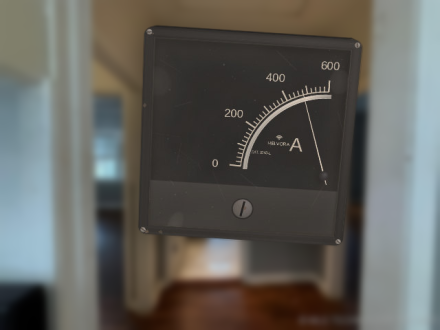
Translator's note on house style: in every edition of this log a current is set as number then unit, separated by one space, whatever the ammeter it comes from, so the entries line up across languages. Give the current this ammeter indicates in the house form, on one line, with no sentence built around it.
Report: 480 A
